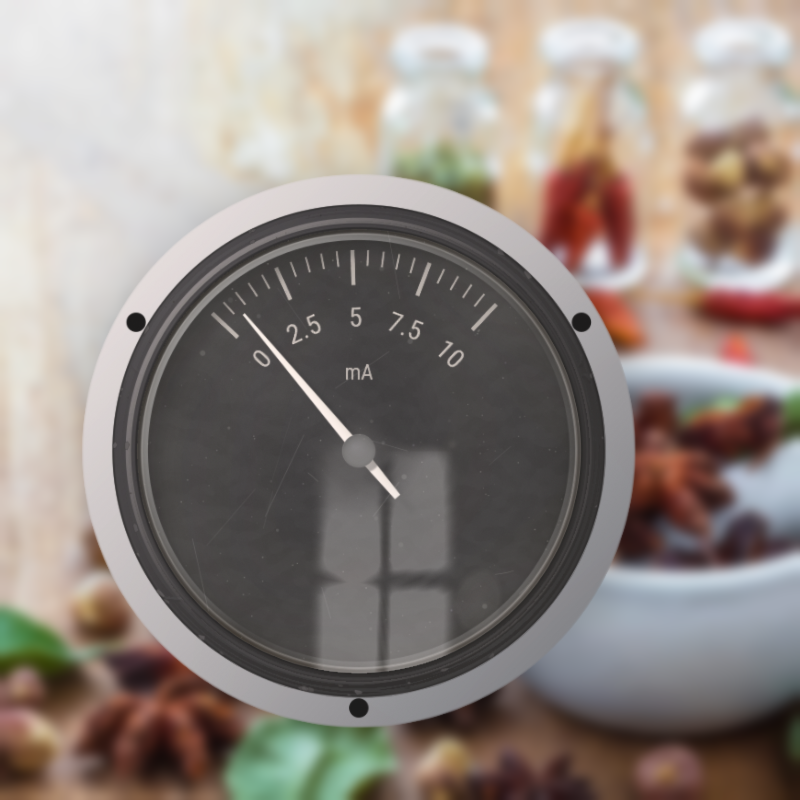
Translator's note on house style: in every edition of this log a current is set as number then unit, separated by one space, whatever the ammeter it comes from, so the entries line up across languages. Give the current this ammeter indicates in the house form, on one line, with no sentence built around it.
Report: 0.75 mA
